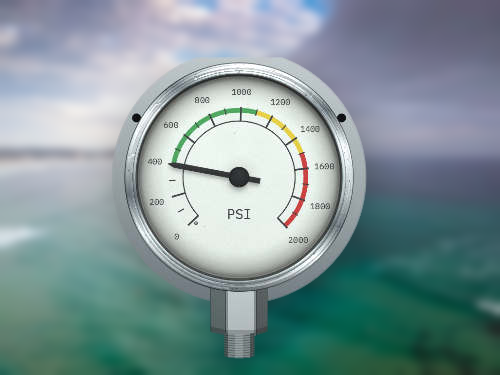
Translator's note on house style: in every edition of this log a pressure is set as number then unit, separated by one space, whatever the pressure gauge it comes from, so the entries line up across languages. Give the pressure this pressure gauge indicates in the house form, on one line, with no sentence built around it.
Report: 400 psi
